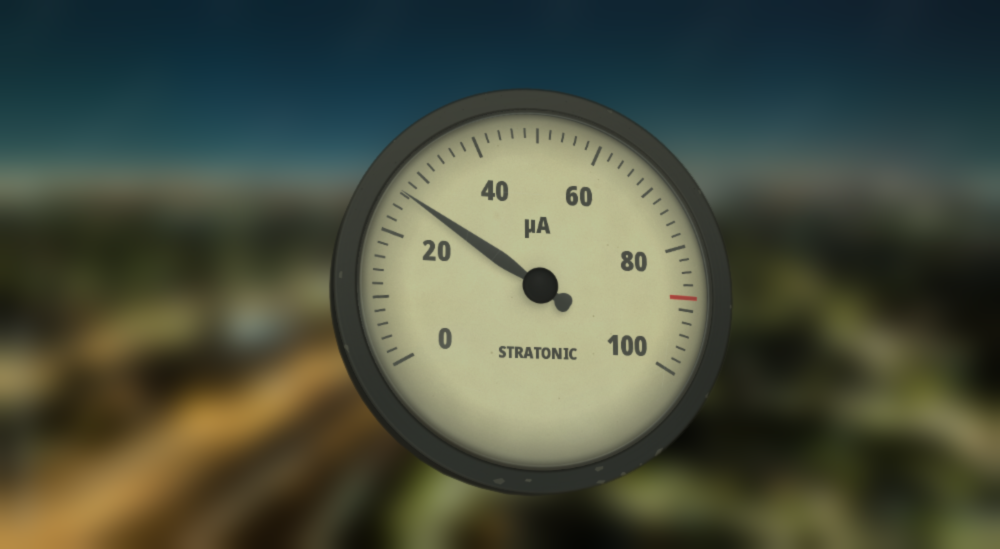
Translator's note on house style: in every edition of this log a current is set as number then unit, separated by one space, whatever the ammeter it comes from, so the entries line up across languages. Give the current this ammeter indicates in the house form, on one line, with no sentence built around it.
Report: 26 µA
